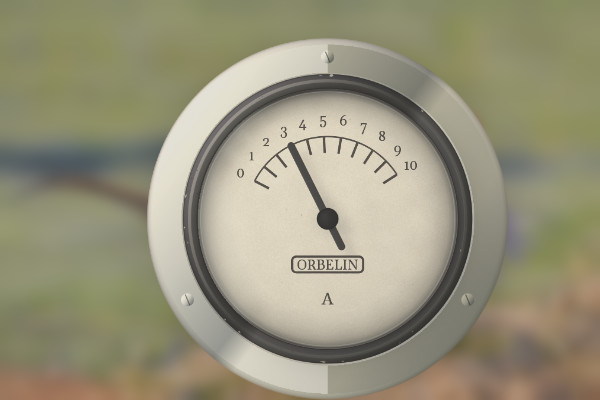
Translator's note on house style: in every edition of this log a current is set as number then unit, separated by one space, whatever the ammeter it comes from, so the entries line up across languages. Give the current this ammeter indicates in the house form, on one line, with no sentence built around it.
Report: 3 A
